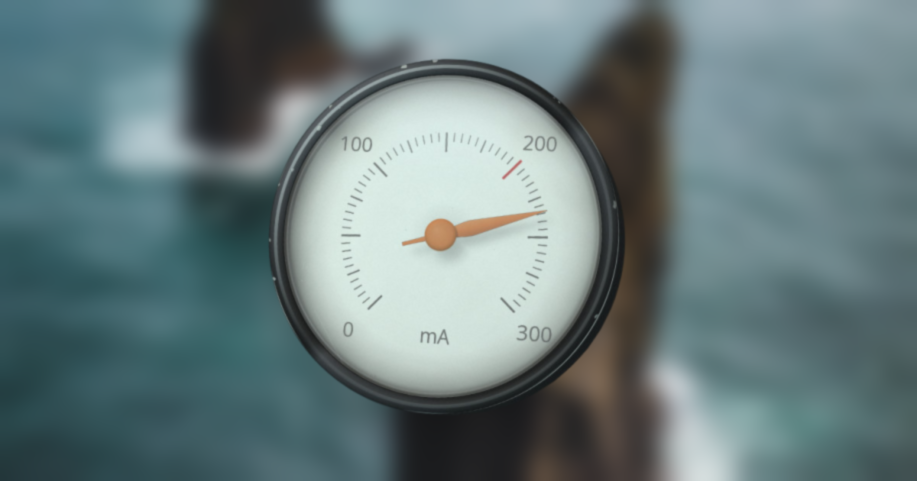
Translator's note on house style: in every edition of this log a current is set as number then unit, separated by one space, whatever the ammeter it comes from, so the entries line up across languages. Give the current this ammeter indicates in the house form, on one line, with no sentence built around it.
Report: 235 mA
